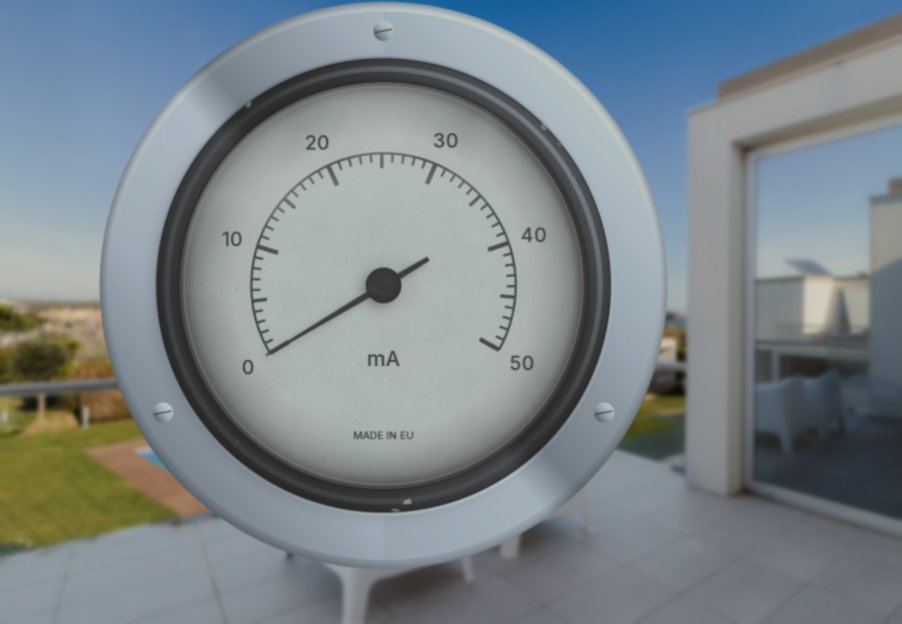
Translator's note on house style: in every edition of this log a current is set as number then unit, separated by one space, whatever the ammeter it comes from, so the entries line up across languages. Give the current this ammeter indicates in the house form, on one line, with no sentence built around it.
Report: 0 mA
